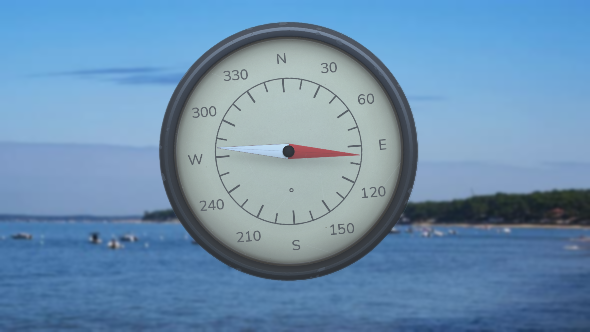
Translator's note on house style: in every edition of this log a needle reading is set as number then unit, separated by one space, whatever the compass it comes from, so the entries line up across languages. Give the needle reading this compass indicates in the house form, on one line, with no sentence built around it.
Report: 97.5 °
